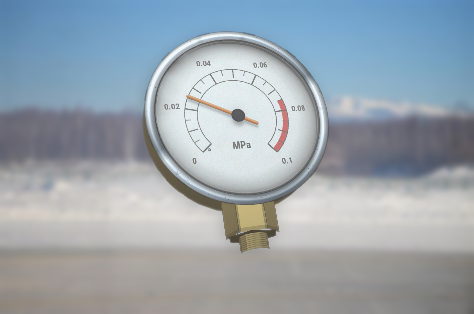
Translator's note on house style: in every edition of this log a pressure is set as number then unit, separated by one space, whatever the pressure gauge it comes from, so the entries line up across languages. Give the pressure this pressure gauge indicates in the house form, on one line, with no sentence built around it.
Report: 0.025 MPa
